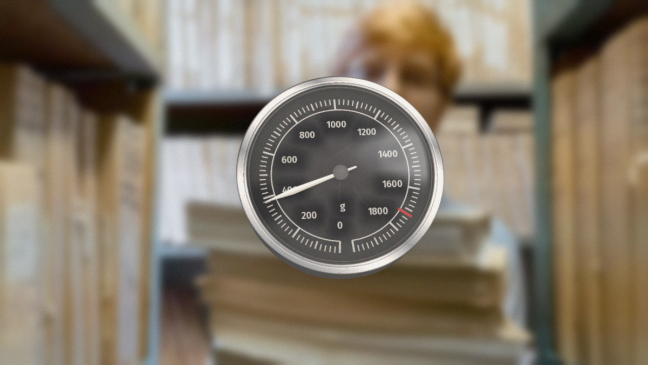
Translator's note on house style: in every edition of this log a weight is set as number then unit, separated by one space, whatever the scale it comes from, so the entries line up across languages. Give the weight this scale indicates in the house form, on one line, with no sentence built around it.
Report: 380 g
